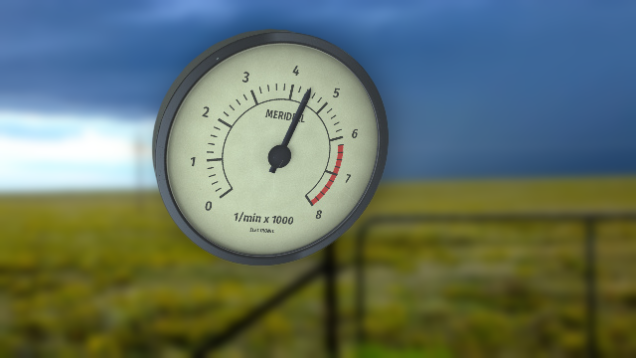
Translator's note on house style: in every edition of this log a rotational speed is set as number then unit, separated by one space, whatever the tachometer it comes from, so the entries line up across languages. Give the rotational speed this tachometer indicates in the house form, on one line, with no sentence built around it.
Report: 4400 rpm
